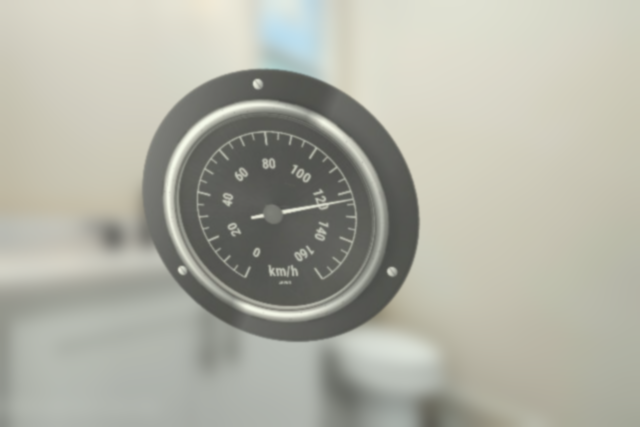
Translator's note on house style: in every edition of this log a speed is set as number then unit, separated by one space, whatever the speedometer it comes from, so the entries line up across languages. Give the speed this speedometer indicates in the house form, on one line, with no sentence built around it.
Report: 122.5 km/h
